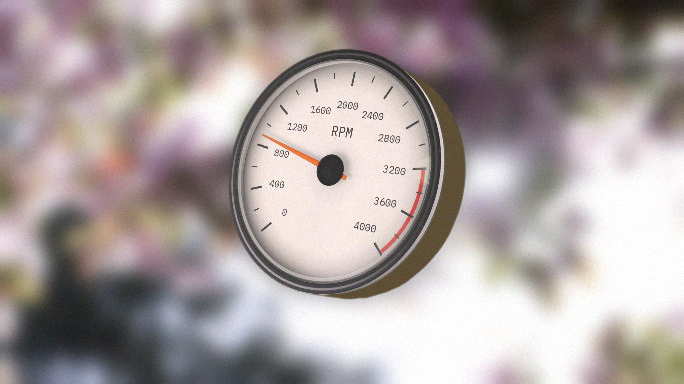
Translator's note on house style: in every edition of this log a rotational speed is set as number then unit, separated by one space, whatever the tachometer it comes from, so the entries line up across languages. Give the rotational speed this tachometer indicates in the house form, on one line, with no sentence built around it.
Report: 900 rpm
